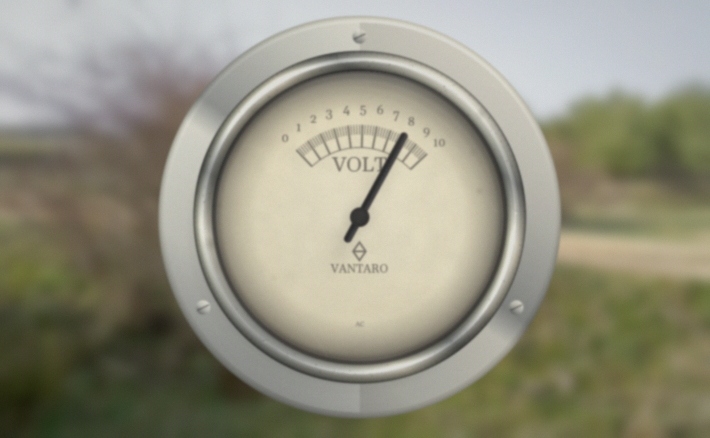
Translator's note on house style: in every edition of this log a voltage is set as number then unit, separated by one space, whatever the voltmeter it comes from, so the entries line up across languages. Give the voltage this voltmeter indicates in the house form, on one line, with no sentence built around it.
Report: 8 V
